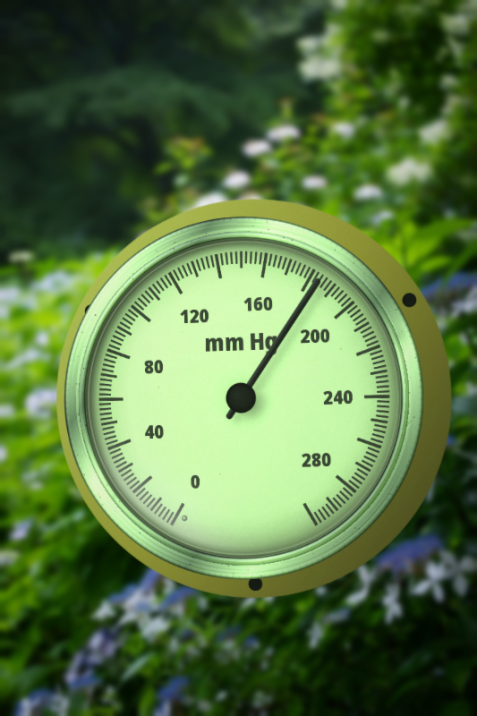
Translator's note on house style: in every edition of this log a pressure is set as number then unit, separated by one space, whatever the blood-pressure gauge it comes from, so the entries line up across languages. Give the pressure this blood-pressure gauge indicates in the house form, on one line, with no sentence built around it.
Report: 184 mmHg
